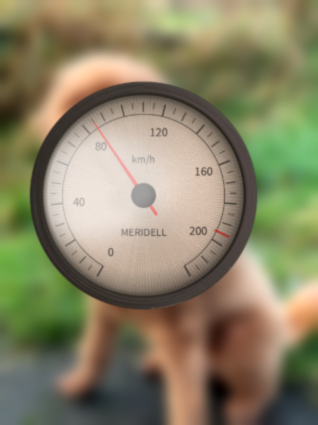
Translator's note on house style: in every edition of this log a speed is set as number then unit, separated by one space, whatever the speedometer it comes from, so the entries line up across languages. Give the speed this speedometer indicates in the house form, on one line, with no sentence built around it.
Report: 85 km/h
